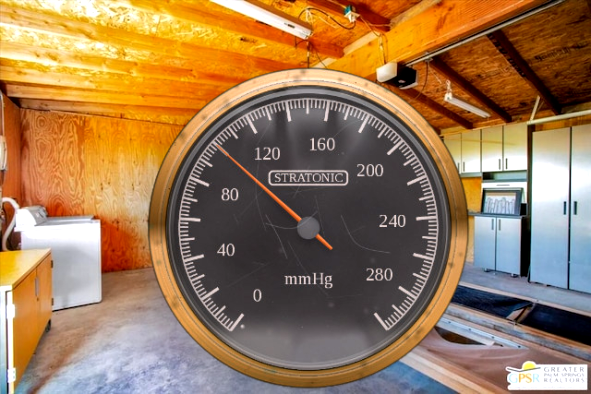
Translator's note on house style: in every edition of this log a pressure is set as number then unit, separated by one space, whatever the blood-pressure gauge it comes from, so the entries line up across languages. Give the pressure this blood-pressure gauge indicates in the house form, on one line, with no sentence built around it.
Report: 100 mmHg
